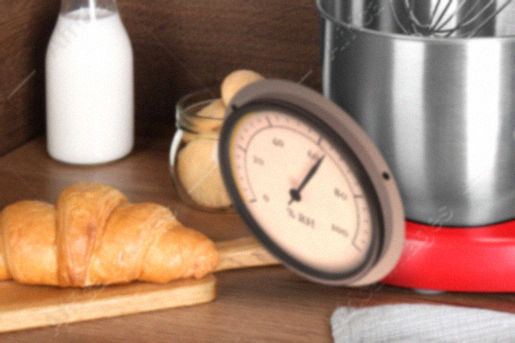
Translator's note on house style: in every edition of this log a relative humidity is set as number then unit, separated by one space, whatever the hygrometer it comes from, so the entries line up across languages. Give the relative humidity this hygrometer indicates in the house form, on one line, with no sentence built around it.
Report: 64 %
